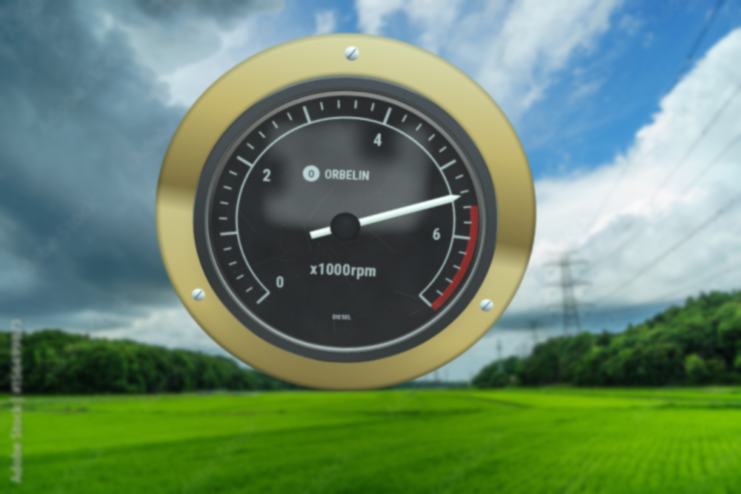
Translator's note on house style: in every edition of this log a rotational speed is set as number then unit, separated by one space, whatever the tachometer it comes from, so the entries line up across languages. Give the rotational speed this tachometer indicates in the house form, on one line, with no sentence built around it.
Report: 5400 rpm
